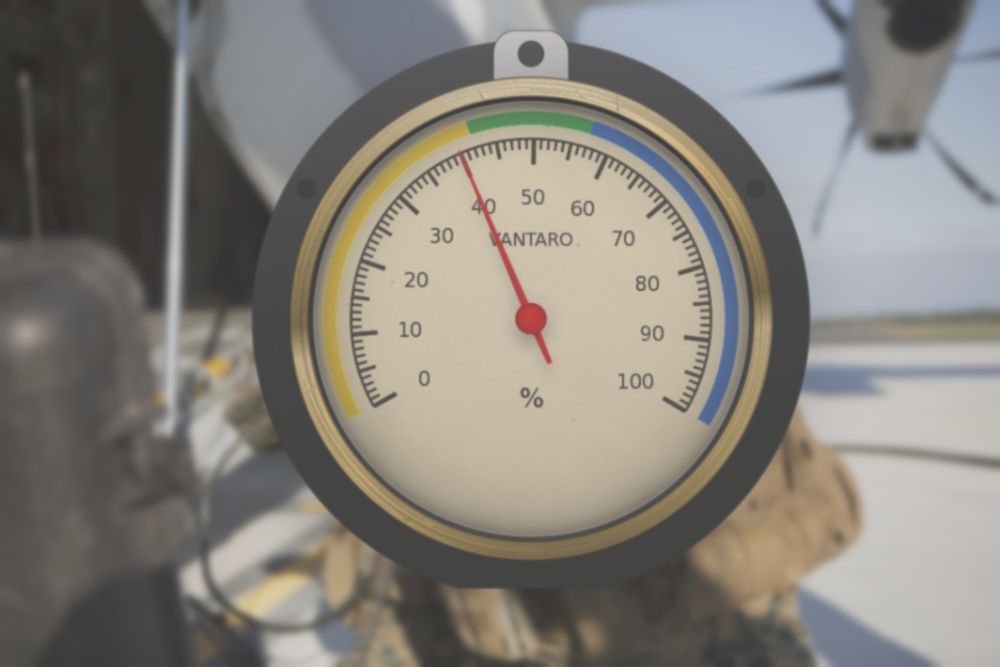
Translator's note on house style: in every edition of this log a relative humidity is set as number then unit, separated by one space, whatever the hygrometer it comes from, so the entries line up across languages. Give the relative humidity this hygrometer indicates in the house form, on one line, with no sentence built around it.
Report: 40 %
